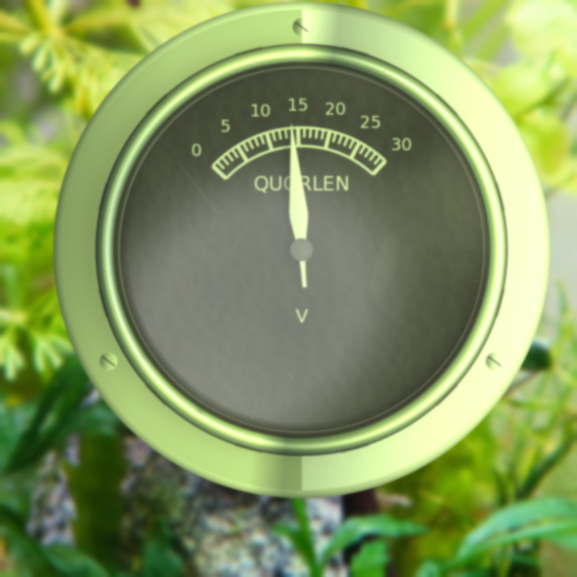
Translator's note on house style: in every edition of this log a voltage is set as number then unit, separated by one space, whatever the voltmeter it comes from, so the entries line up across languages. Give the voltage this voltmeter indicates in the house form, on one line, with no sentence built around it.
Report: 14 V
